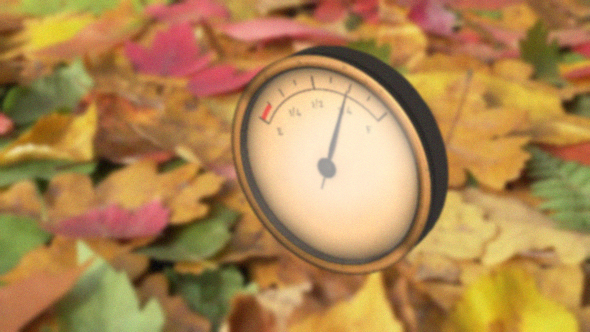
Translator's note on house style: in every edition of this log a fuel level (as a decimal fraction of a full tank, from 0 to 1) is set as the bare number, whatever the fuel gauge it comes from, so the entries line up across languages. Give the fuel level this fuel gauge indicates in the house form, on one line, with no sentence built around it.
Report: 0.75
